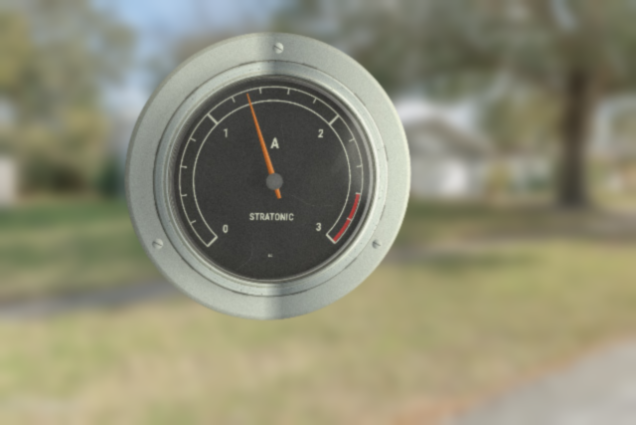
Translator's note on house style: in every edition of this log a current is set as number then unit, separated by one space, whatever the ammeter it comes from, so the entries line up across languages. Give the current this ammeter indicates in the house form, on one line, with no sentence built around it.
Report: 1.3 A
